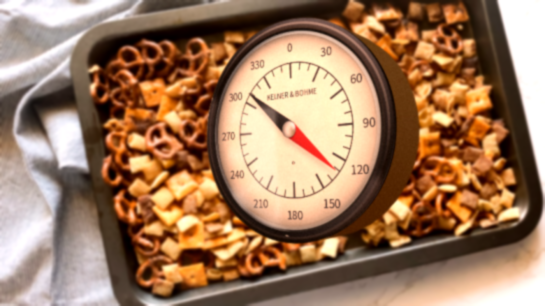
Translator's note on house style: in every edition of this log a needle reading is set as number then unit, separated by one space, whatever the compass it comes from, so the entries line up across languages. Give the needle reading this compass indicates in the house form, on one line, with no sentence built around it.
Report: 130 °
